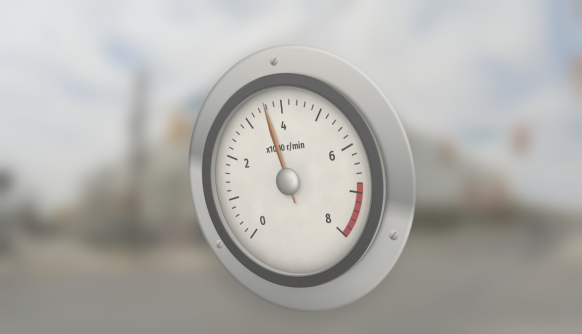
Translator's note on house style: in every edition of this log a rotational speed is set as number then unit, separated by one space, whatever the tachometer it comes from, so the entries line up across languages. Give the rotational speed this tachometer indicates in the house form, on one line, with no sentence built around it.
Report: 3600 rpm
